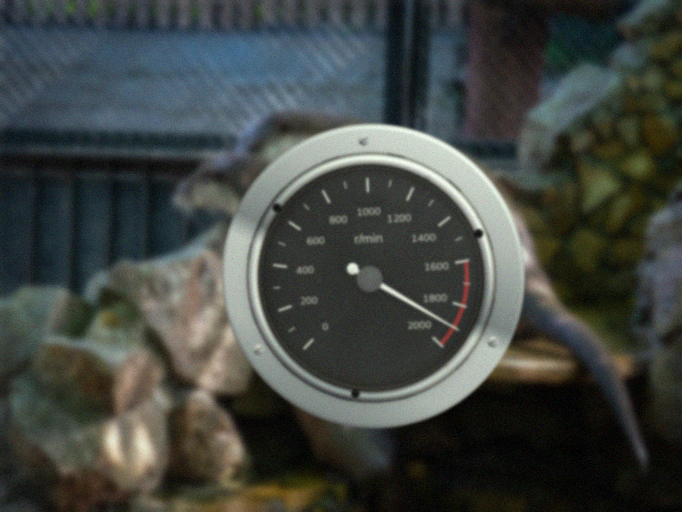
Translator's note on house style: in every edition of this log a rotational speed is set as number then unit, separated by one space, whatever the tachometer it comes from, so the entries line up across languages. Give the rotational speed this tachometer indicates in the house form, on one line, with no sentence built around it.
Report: 1900 rpm
